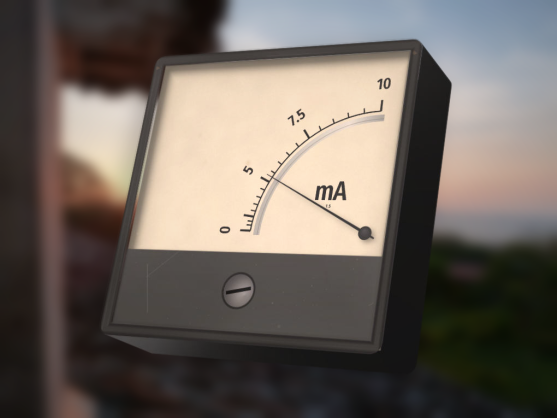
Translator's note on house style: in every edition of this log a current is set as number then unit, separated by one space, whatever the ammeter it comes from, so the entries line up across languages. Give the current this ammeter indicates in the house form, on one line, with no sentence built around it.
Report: 5.25 mA
